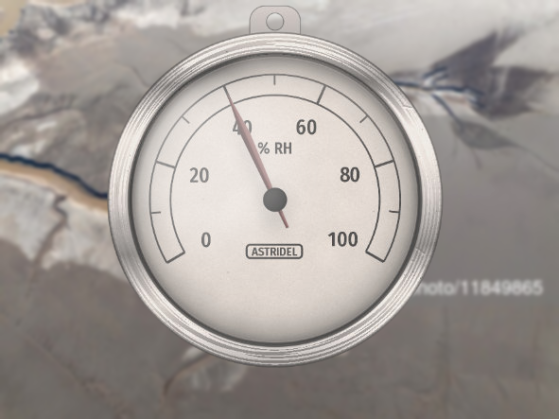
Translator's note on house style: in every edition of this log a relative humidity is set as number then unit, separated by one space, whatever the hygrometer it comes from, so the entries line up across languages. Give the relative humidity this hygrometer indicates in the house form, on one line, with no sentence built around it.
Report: 40 %
